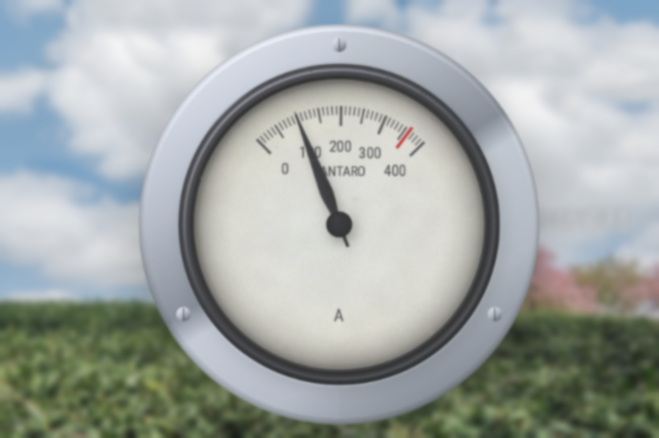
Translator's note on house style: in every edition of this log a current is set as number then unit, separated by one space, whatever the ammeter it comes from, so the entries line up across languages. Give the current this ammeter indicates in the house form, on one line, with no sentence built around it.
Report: 100 A
